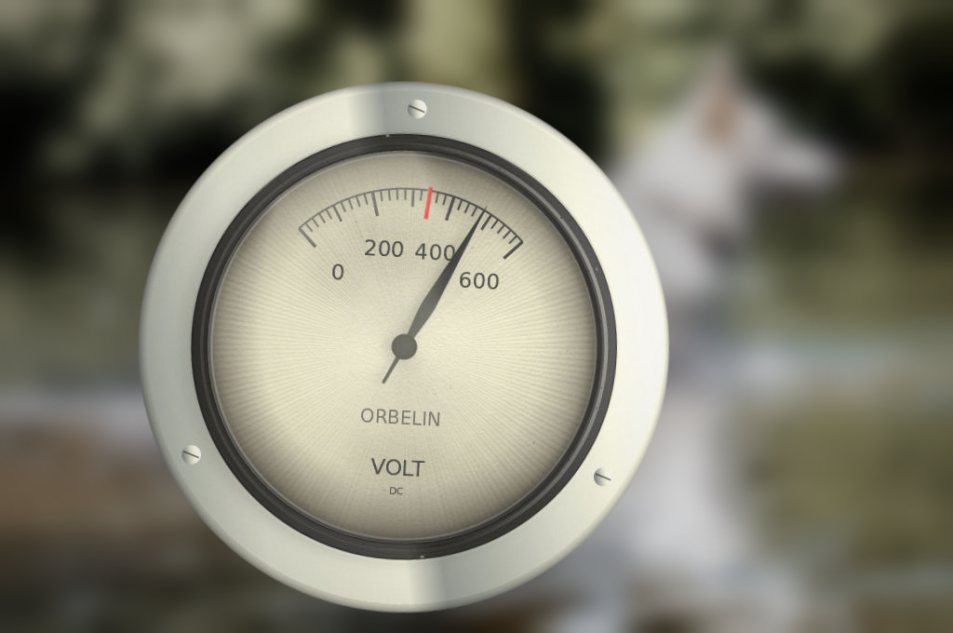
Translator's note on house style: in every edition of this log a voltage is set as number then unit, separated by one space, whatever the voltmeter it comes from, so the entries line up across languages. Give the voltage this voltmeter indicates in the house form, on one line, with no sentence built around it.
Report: 480 V
